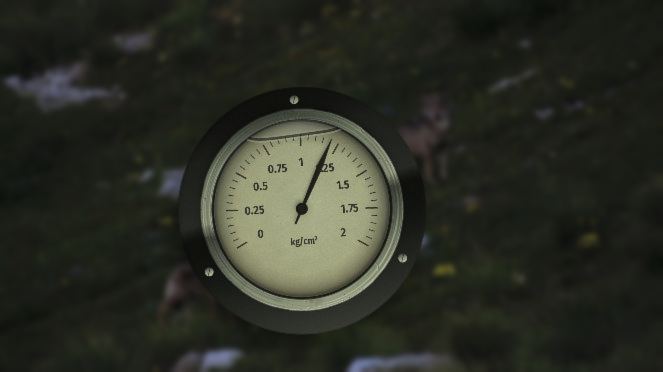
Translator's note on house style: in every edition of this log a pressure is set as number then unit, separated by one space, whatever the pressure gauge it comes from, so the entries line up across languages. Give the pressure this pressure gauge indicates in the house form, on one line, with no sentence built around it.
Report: 1.2 kg/cm²
